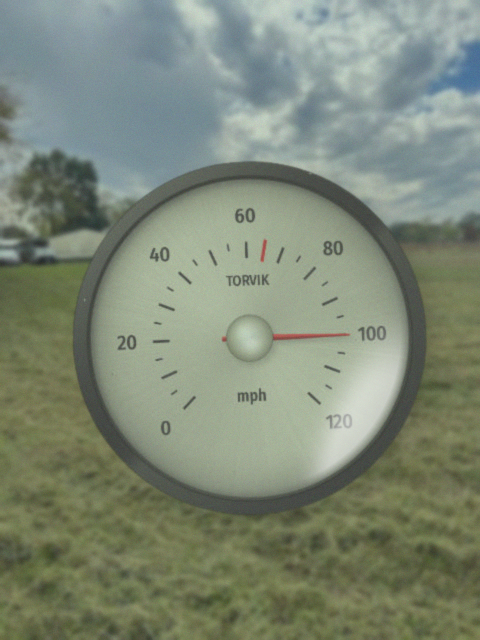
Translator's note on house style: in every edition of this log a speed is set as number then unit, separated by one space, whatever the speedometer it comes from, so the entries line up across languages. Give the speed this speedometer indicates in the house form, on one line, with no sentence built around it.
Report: 100 mph
